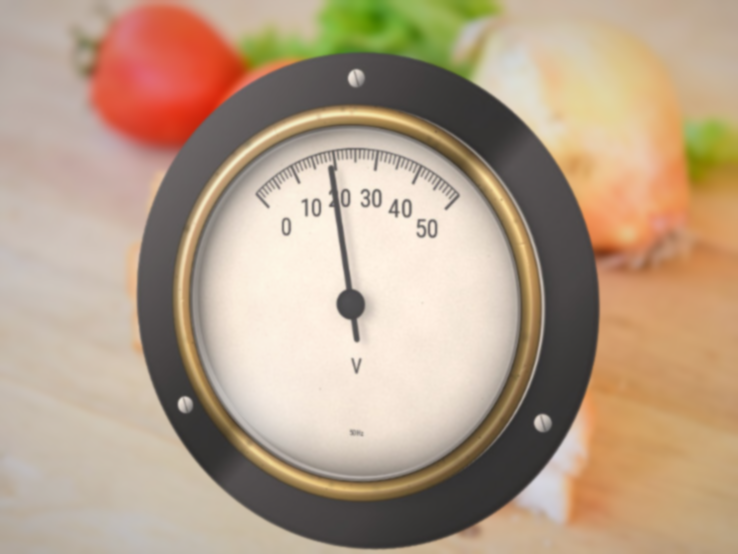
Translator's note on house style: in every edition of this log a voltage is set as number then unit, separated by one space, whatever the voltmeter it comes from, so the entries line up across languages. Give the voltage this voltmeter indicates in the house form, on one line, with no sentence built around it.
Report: 20 V
